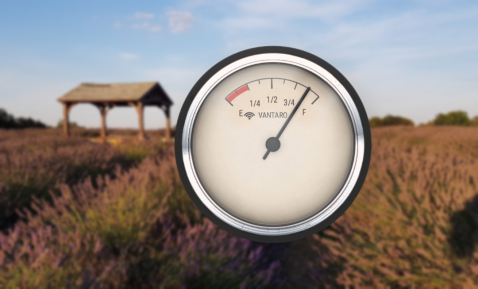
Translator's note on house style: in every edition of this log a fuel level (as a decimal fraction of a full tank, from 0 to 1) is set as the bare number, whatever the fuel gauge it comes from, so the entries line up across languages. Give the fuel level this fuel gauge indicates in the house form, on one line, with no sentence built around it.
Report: 0.875
